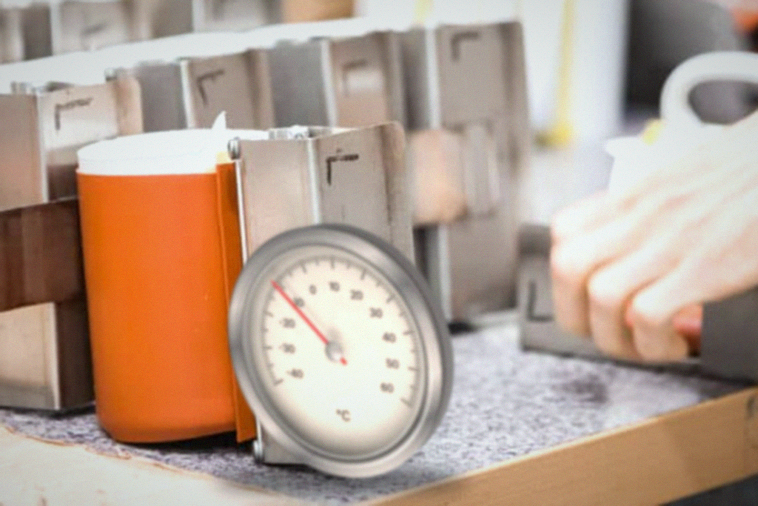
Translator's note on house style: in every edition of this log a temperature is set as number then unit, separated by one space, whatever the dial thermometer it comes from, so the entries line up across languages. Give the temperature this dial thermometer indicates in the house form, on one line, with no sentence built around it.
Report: -10 °C
